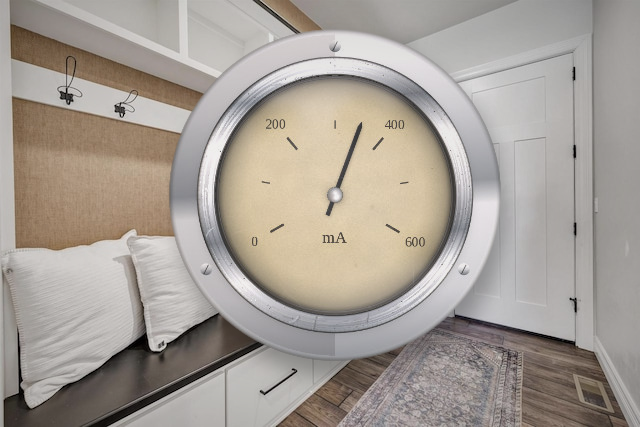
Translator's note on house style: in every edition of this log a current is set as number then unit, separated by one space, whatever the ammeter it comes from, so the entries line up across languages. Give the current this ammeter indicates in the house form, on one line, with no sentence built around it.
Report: 350 mA
